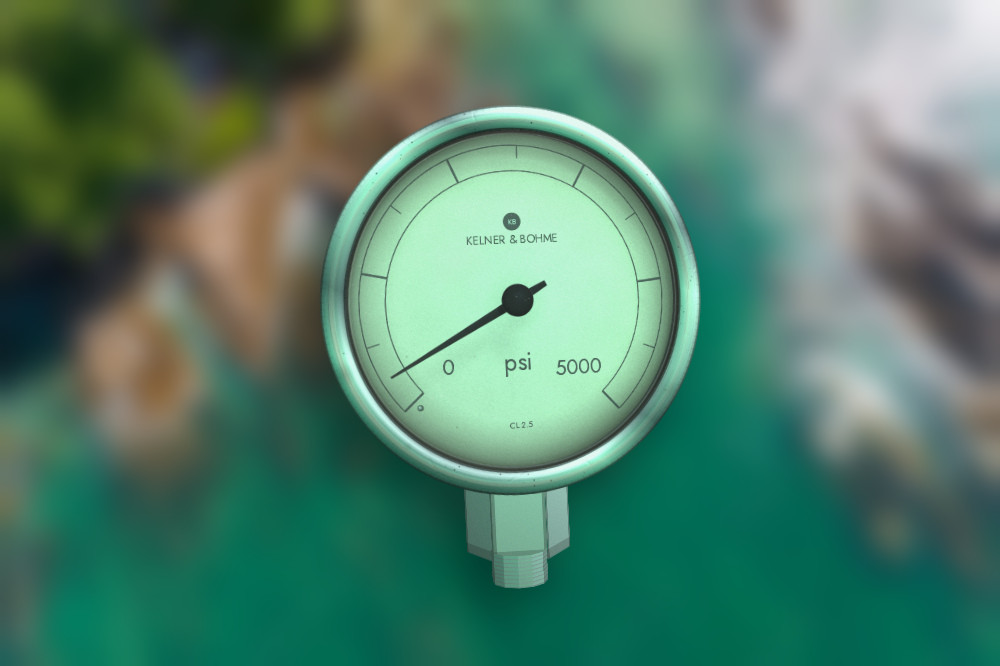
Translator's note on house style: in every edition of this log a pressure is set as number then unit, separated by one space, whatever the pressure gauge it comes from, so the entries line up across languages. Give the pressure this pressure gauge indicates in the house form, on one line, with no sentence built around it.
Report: 250 psi
